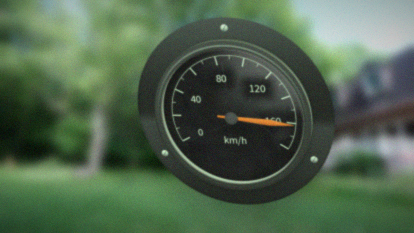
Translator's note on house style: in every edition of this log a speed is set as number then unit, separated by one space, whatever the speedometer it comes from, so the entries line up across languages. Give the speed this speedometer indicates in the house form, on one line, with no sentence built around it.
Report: 160 km/h
